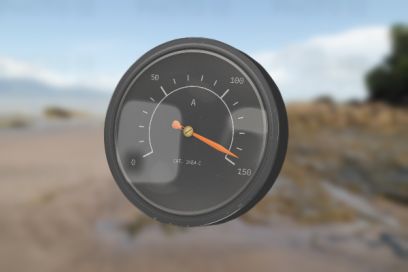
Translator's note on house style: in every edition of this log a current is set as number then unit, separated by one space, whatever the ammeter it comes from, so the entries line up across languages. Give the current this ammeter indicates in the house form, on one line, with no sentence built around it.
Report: 145 A
